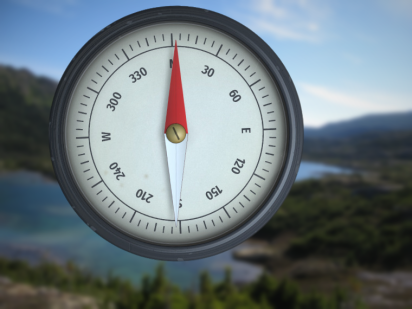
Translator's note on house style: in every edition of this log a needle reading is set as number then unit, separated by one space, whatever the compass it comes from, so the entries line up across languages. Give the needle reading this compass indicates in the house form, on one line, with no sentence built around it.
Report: 2.5 °
